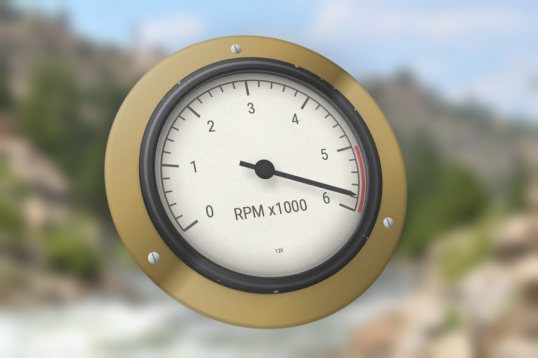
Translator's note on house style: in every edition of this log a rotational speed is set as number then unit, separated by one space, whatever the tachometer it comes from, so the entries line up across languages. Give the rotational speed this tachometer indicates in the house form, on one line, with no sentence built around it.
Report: 5800 rpm
